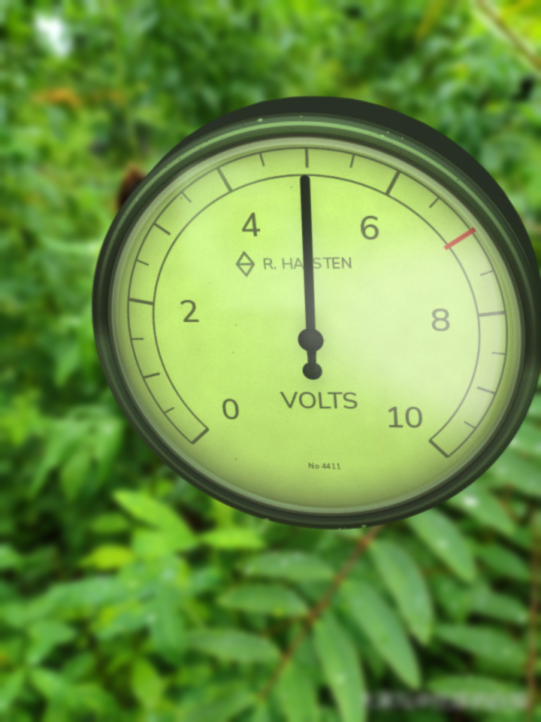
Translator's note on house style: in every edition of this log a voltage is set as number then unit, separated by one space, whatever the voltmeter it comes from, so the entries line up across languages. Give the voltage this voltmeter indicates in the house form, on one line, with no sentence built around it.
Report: 5 V
